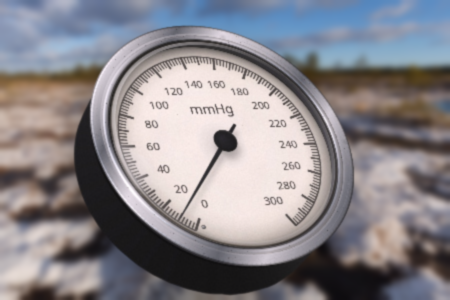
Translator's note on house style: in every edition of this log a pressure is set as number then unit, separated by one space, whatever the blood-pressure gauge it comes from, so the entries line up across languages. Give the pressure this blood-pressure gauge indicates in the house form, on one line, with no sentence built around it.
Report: 10 mmHg
